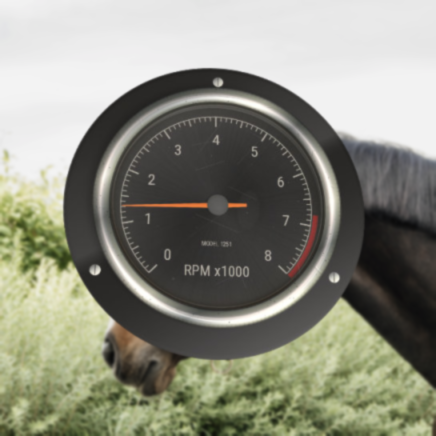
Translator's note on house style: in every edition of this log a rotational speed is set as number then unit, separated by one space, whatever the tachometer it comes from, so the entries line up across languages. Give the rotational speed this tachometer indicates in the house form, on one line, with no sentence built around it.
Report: 1300 rpm
